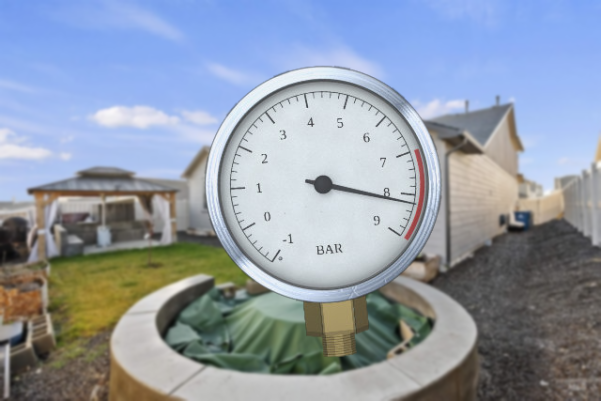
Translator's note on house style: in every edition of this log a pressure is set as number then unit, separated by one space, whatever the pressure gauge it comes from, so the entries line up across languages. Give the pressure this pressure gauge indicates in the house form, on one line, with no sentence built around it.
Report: 8.2 bar
